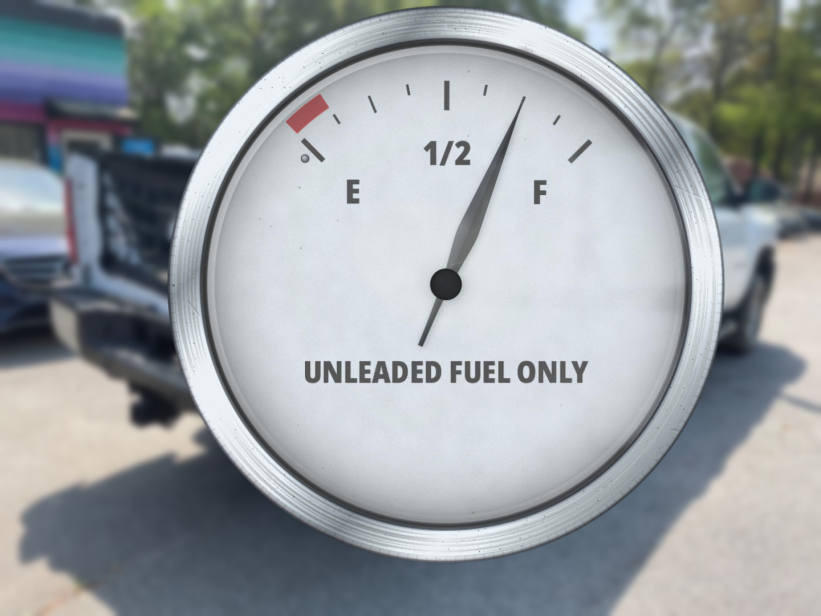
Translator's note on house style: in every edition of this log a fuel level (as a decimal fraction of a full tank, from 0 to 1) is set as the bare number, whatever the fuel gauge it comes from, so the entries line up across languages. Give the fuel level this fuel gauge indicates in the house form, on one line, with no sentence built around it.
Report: 0.75
